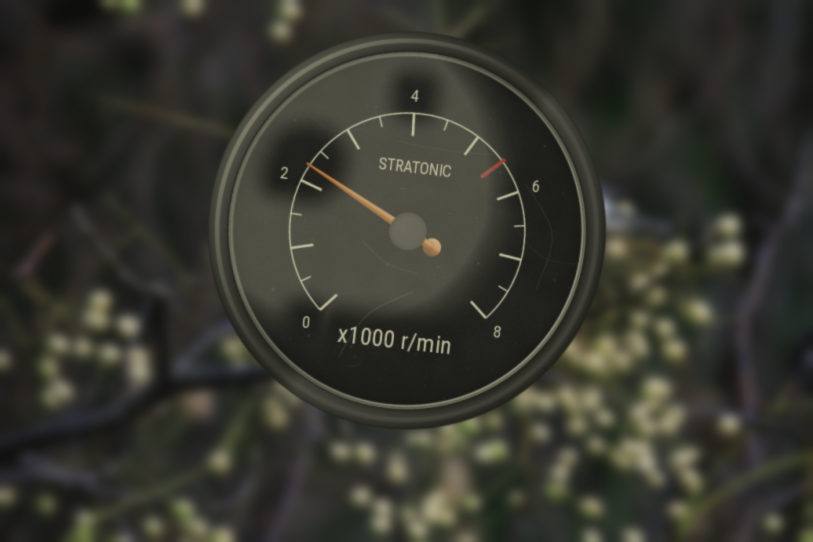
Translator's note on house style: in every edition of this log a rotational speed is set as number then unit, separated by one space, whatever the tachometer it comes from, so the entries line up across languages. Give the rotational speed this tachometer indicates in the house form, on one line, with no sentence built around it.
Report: 2250 rpm
